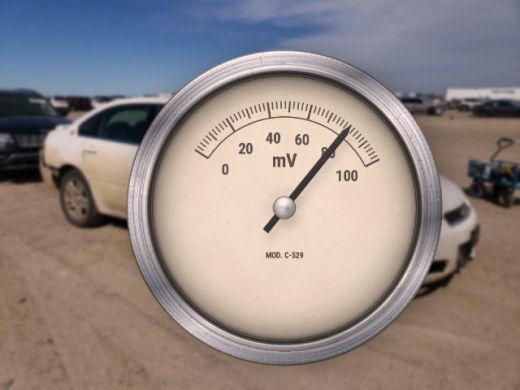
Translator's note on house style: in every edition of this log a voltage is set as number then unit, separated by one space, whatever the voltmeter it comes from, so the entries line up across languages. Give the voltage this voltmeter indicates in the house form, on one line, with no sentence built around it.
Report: 80 mV
